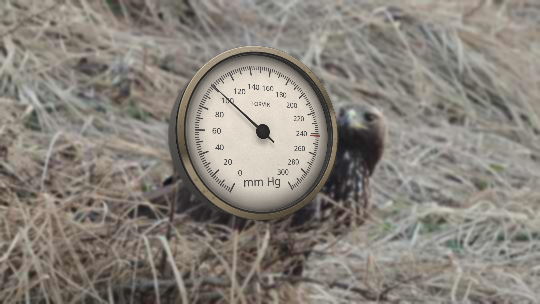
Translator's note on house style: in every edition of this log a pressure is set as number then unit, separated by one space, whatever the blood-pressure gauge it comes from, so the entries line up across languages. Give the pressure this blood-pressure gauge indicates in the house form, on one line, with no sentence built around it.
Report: 100 mmHg
